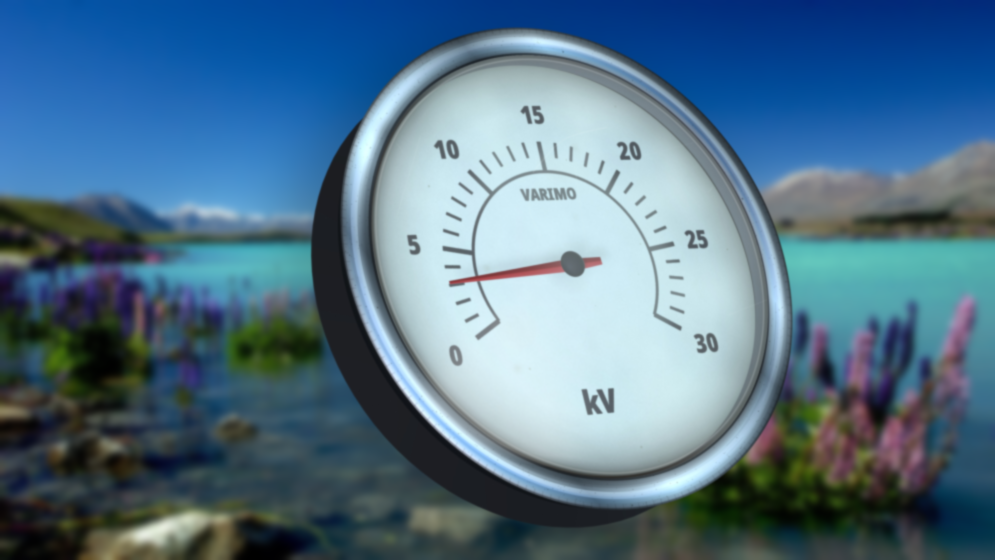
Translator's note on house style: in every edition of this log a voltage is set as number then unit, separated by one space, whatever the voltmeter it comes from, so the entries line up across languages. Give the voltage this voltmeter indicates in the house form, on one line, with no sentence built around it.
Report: 3 kV
